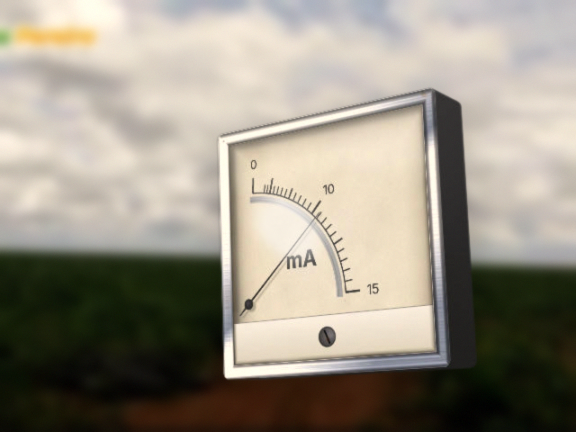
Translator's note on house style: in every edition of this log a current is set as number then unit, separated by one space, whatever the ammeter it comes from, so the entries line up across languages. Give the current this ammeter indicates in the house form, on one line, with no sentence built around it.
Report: 10.5 mA
